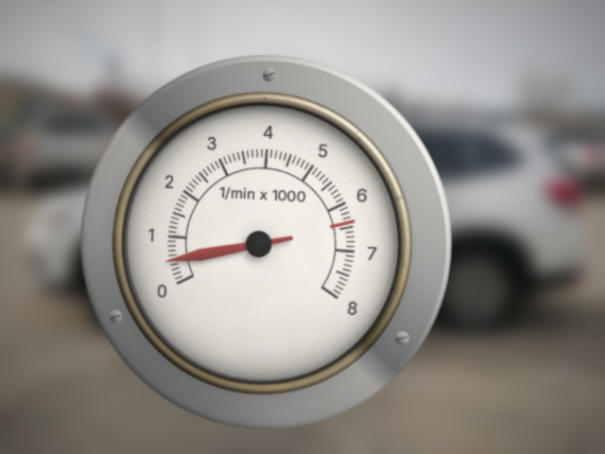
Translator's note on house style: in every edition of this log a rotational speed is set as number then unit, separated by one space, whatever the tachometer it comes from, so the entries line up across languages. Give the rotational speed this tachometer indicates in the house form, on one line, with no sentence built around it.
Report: 500 rpm
